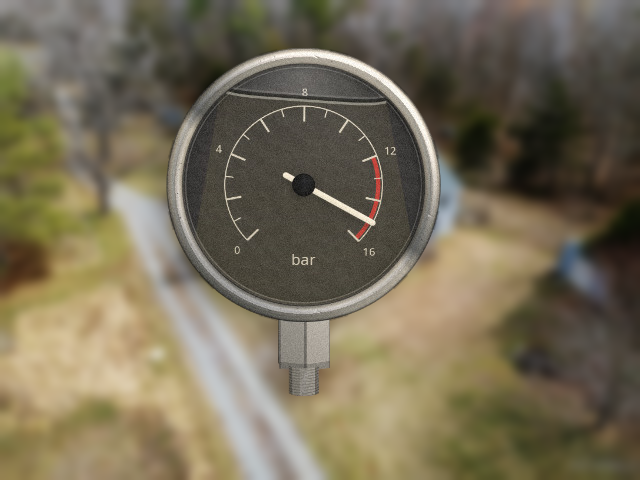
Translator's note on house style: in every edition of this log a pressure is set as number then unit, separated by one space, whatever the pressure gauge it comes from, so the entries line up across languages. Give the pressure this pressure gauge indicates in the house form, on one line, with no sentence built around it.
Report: 15 bar
